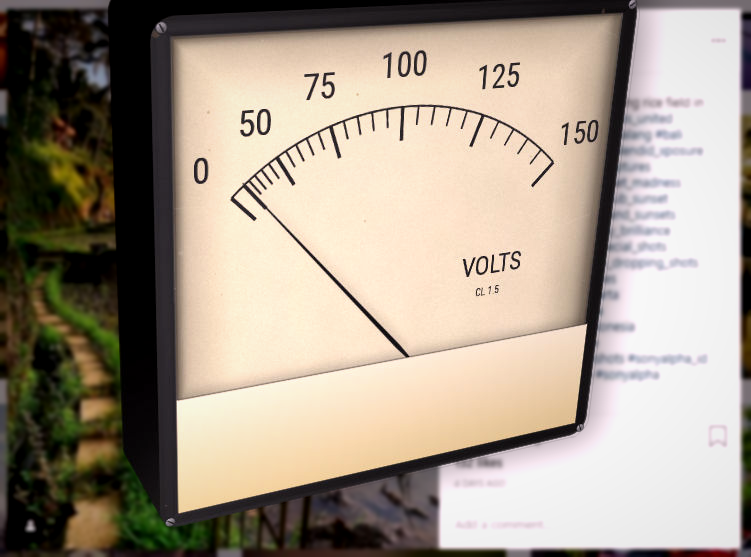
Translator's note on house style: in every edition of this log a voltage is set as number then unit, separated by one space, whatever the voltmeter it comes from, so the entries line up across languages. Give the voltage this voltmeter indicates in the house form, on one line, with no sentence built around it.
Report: 25 V
